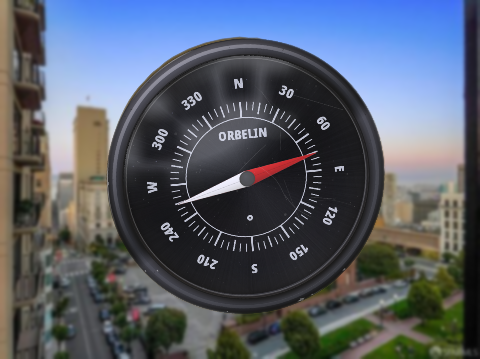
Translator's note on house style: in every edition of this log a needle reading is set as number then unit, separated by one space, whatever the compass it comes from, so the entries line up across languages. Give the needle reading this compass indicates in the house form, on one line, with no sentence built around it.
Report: 75 °
